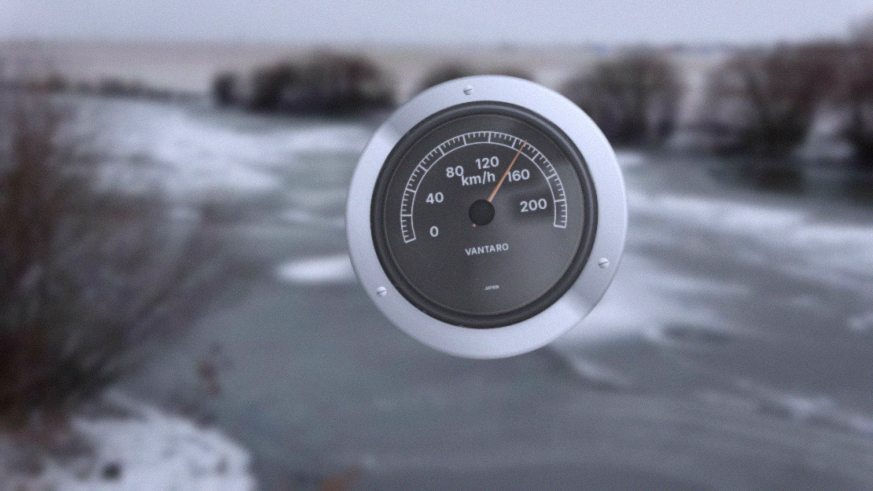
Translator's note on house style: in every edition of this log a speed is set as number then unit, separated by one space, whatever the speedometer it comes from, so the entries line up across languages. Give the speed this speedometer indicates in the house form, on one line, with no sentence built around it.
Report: 148 km/h
